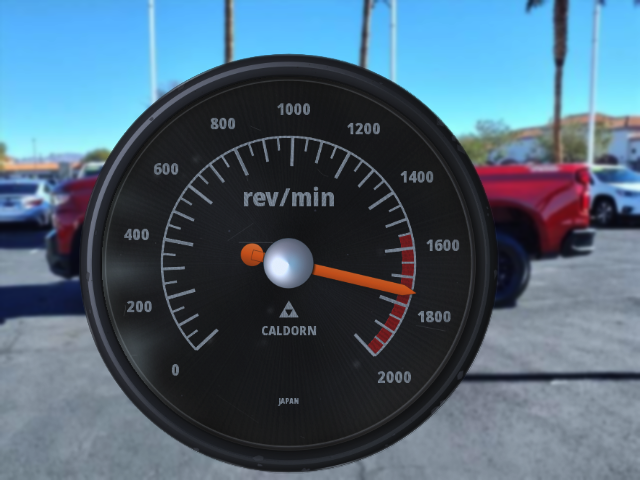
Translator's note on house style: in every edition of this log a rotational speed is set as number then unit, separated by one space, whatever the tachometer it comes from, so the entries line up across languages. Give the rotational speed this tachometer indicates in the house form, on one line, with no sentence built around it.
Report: 1750 rpm
